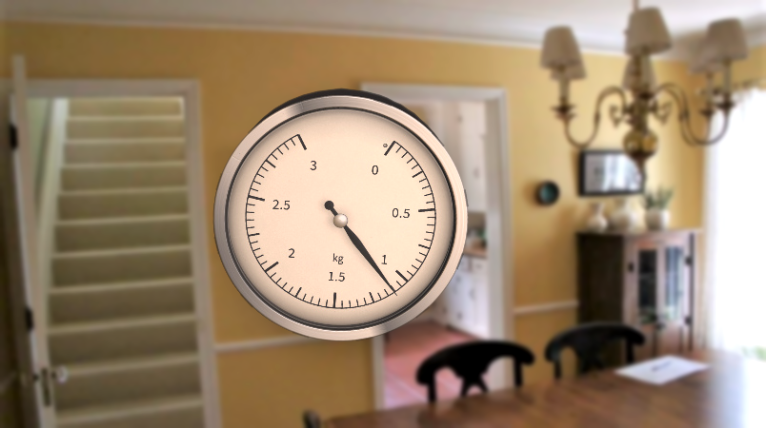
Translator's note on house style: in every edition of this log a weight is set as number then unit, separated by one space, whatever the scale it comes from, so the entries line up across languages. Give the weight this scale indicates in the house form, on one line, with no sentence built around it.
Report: 1.1 kg
